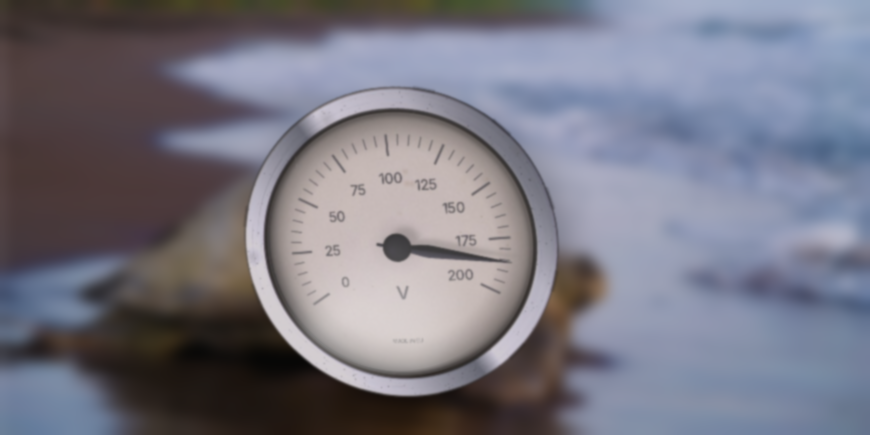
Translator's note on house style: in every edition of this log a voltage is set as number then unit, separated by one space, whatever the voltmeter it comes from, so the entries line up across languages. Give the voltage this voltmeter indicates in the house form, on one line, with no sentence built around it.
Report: 185 V
